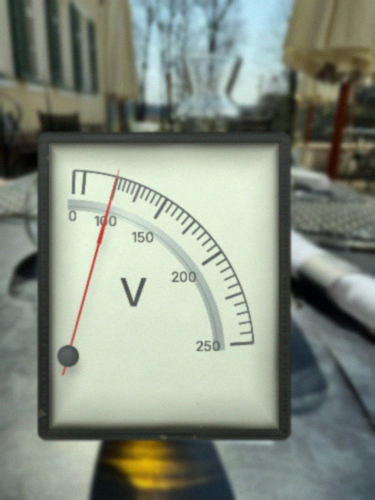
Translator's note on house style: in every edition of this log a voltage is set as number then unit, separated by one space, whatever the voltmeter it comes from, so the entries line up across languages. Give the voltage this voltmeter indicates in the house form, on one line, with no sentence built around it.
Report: 100 V
